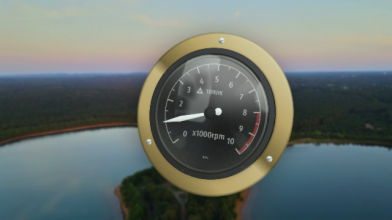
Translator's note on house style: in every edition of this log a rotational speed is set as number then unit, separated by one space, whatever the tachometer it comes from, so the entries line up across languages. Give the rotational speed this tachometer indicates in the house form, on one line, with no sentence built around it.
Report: 1000 rpm
